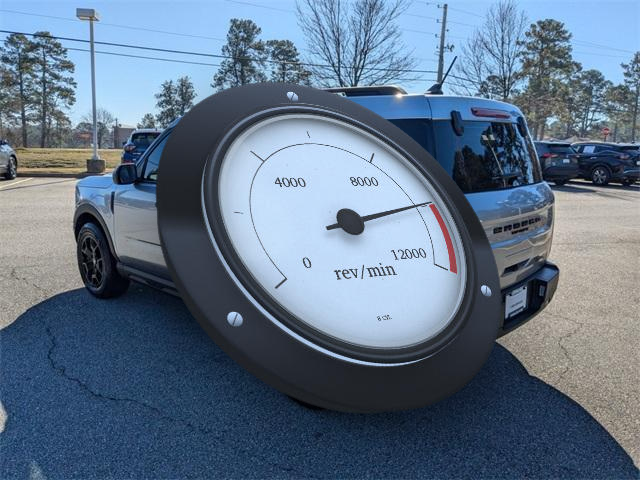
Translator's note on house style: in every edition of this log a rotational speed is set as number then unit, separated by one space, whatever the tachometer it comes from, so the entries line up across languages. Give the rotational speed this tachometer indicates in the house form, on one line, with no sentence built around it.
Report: 10000 rpm
